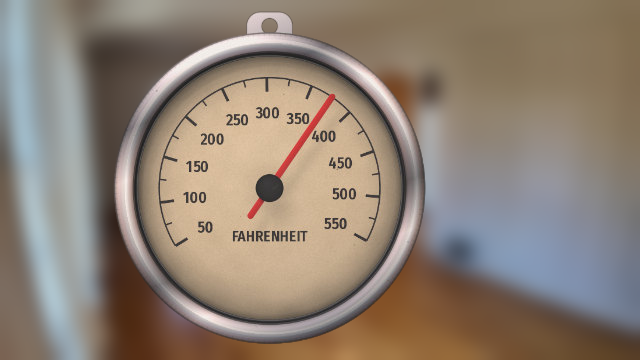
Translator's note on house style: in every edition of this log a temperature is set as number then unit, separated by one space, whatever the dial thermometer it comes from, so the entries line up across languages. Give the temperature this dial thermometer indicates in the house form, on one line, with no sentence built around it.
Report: 375 °F
